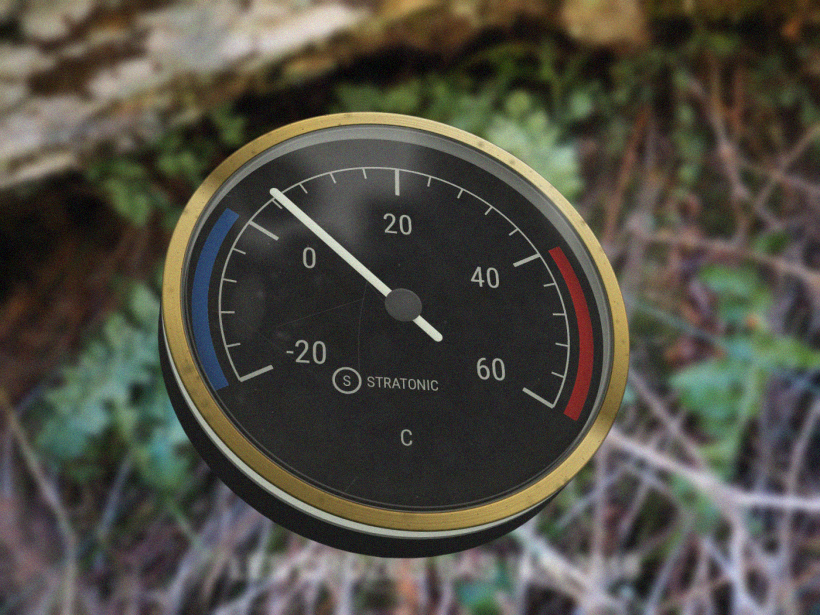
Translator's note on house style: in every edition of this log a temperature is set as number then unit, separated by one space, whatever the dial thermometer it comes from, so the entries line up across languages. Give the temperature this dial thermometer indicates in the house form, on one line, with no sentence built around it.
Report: 4 °C
